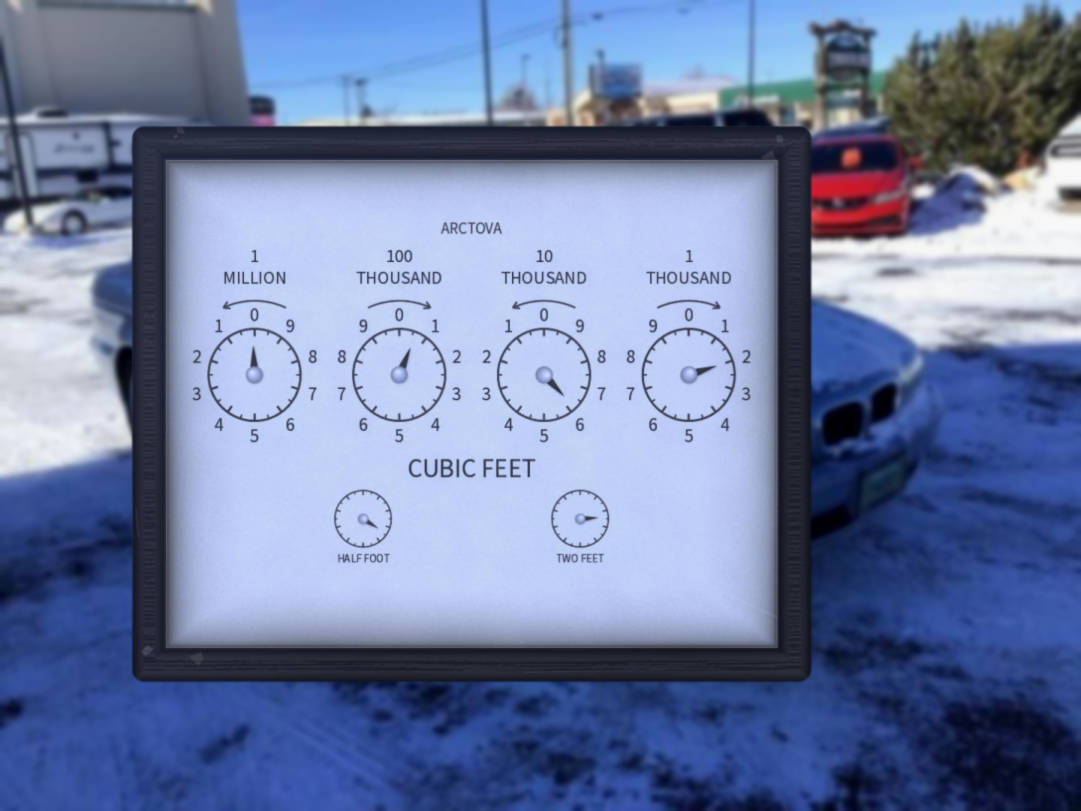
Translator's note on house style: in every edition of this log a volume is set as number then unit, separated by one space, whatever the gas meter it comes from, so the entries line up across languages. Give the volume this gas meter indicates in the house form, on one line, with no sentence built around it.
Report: 6200 ft³
